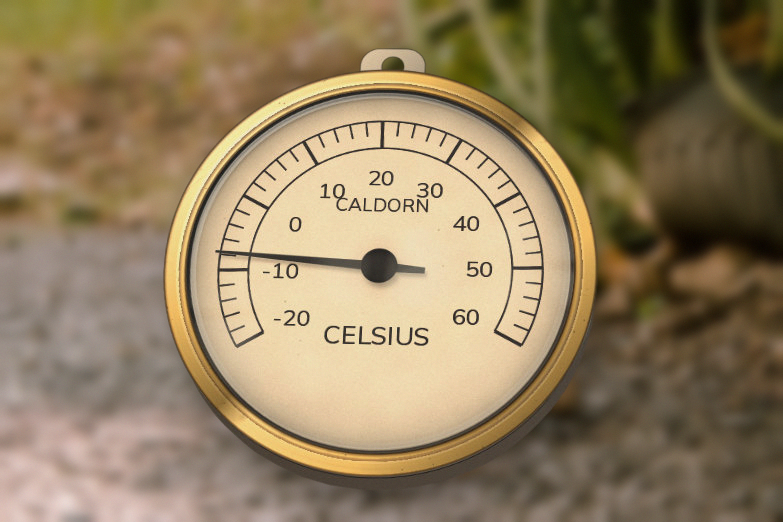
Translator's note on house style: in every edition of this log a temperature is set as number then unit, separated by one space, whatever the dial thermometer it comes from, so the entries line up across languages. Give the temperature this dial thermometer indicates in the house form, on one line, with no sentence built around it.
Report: -8 °C
